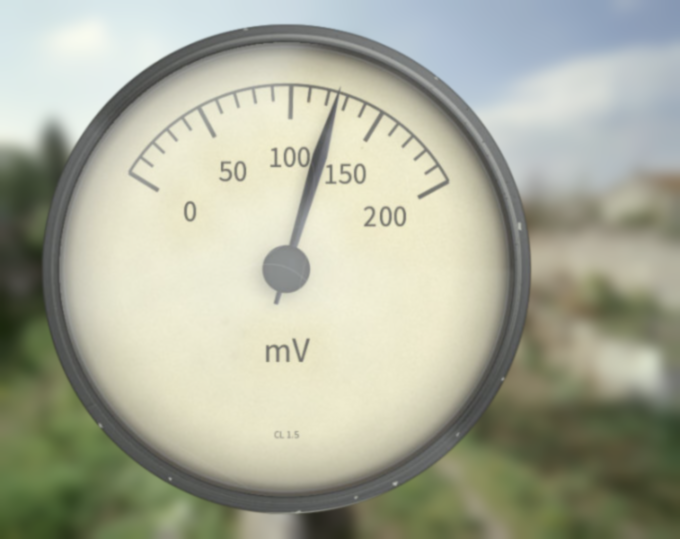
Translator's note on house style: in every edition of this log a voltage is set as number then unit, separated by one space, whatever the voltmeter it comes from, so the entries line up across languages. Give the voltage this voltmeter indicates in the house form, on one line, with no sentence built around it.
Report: 125 mV
